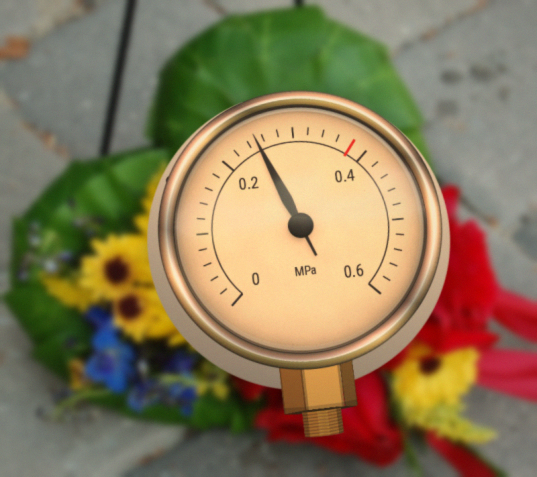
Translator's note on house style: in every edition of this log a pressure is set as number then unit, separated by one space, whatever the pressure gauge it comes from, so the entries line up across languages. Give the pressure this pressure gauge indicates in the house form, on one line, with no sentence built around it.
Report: 0.25 MPa
